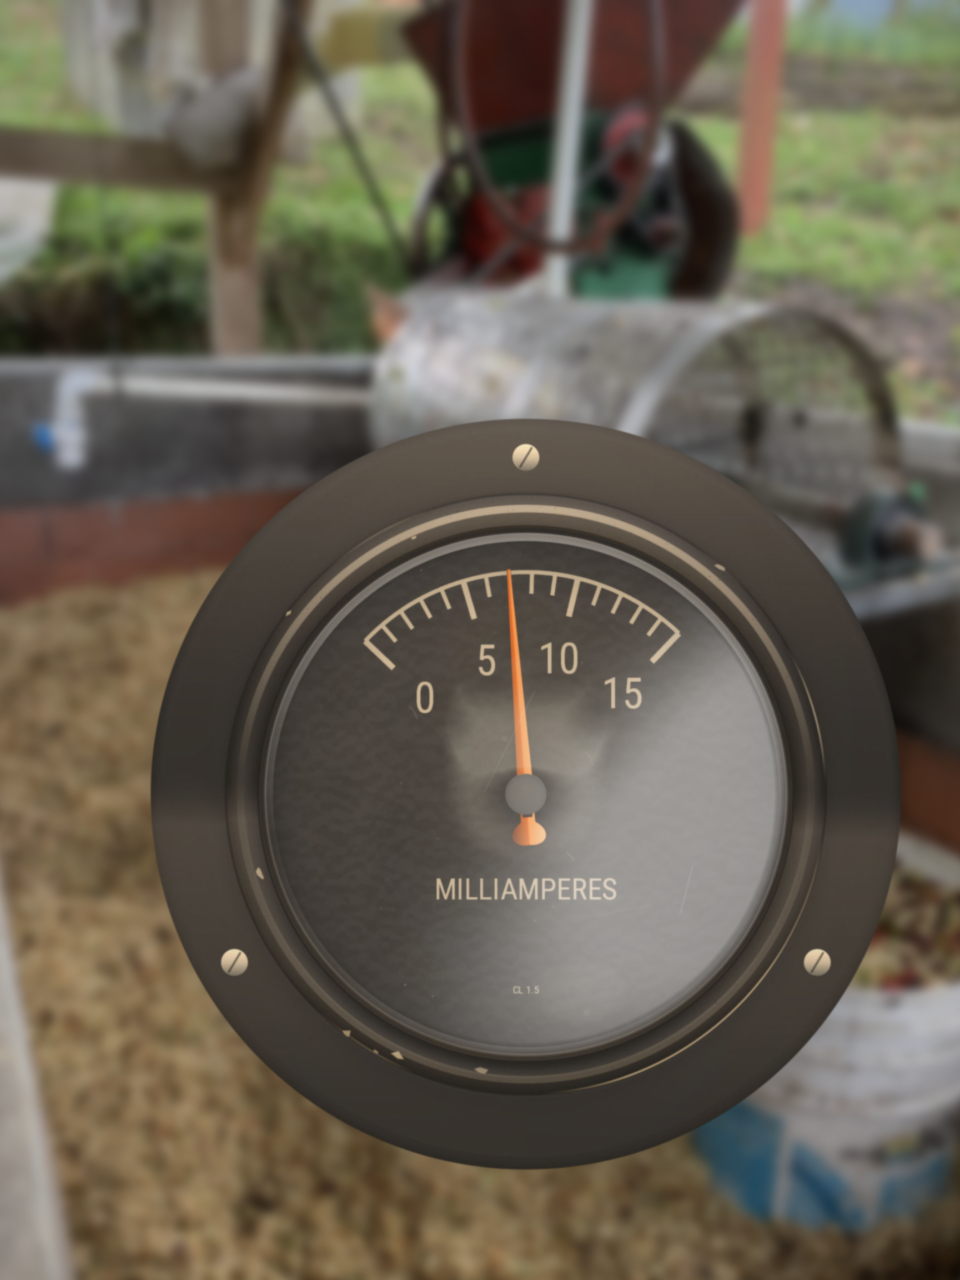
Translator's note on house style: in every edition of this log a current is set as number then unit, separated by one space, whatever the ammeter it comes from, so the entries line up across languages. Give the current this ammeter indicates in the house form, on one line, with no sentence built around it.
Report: 7 mA
